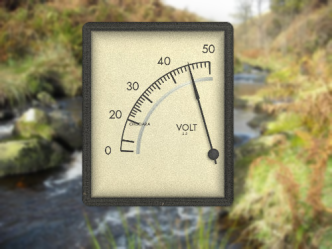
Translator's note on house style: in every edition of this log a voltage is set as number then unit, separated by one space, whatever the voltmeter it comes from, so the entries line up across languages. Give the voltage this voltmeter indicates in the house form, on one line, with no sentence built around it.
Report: 45 V
